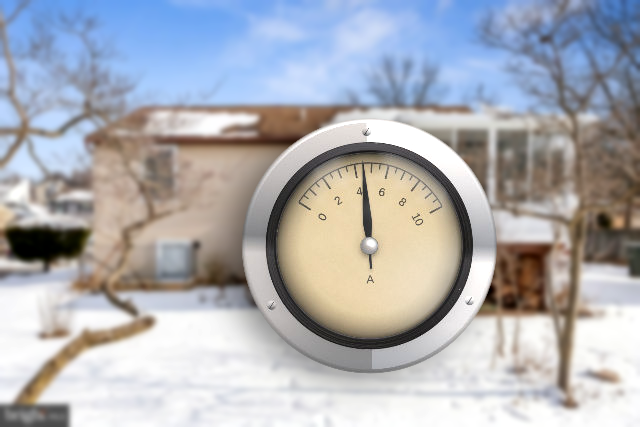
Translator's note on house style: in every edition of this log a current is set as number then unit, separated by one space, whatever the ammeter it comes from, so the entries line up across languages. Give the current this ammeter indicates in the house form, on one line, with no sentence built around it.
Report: 4.5 A
